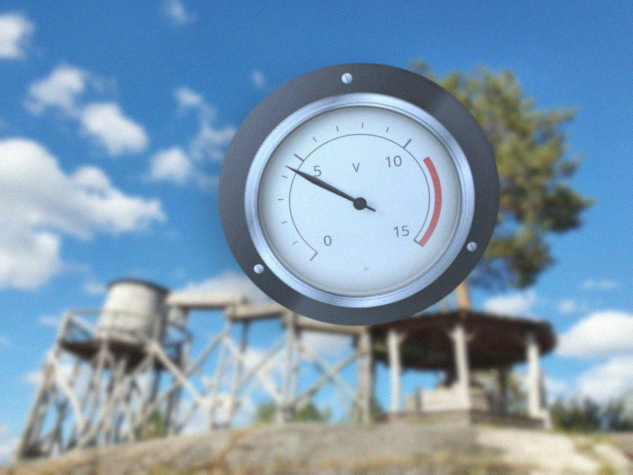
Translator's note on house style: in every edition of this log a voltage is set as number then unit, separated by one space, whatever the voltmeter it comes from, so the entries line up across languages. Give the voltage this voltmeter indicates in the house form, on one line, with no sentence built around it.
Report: 4.5 V
